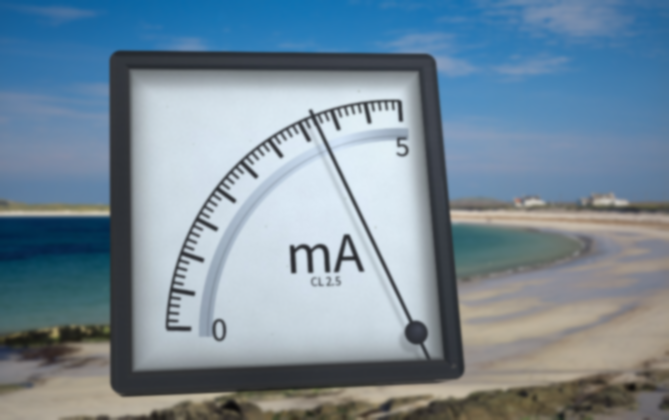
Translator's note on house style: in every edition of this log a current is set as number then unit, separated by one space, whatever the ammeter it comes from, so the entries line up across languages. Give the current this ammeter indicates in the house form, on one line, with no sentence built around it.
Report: 3.7 mA
